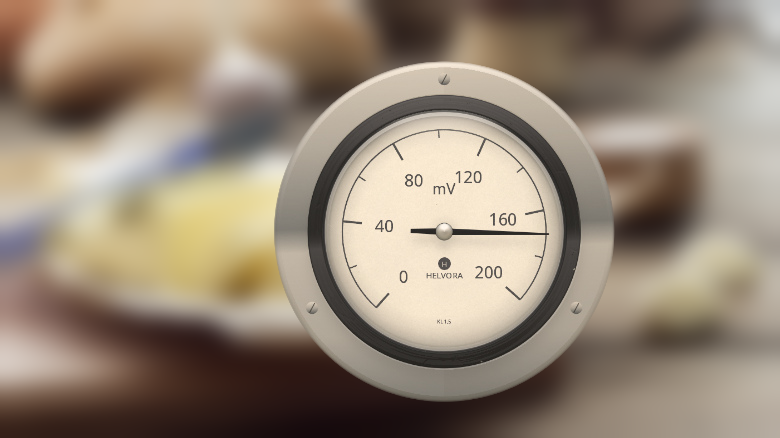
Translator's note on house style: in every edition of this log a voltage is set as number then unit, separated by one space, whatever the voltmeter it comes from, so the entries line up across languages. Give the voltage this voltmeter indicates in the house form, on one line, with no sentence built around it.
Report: 170 mV
